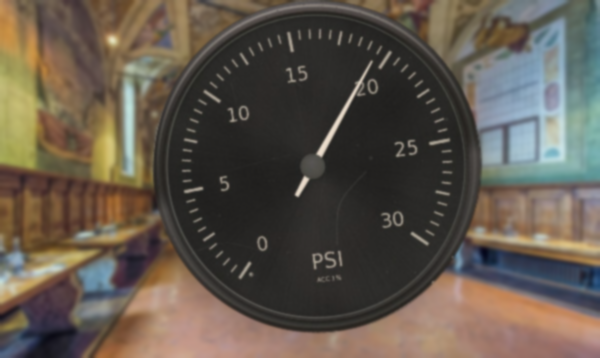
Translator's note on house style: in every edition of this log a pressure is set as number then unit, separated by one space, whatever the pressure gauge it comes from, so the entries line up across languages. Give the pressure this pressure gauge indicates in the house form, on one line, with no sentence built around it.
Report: 19.5 psi
